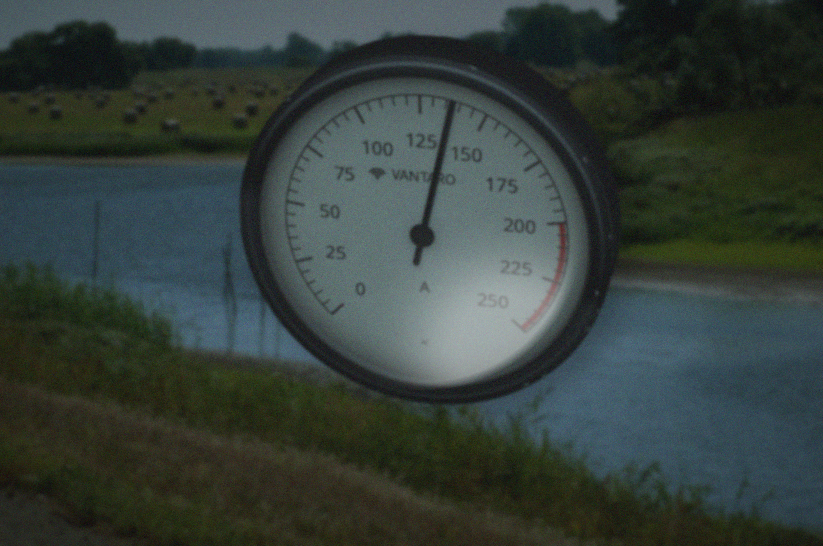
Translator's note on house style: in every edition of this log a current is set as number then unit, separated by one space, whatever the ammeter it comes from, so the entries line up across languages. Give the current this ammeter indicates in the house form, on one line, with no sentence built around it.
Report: 137.5 A
